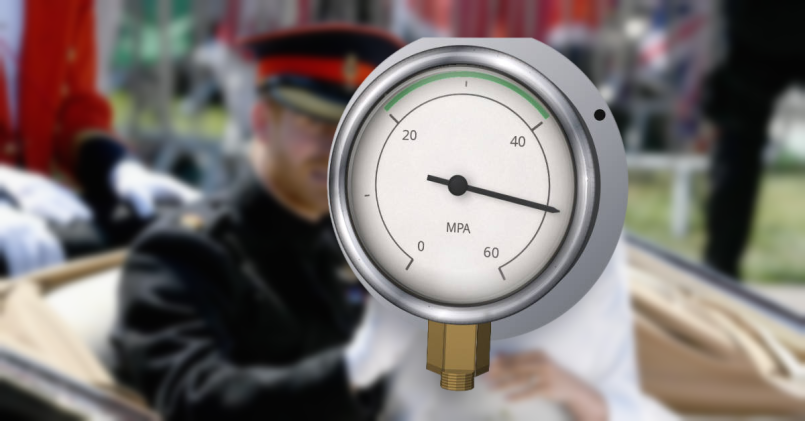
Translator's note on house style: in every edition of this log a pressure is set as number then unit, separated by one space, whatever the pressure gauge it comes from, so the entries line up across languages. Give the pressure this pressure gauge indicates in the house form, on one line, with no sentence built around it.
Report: 50 MPa
